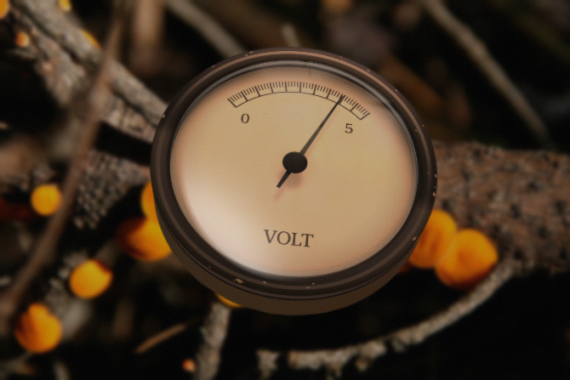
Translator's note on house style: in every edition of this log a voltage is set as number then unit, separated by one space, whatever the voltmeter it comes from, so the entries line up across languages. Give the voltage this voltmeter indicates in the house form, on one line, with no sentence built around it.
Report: 4 V
